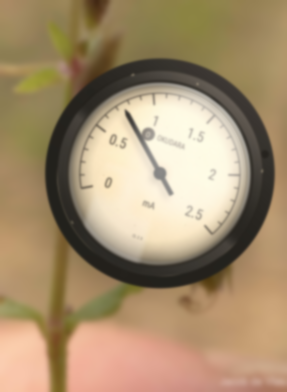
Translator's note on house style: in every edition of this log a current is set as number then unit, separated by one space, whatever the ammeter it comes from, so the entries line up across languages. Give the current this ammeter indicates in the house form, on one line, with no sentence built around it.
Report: 0.75 mA
